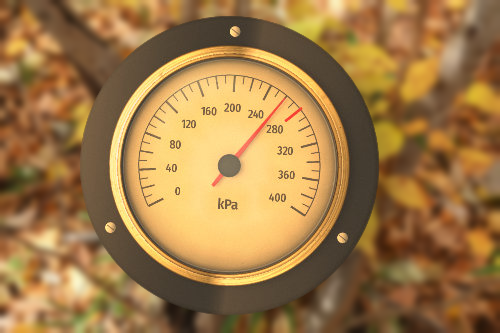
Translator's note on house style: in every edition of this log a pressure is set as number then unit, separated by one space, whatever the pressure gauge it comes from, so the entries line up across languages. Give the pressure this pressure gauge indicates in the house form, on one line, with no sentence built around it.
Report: 260 kPa
